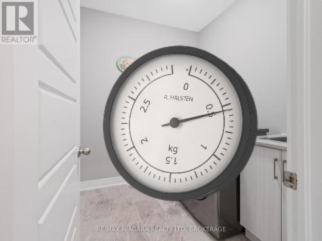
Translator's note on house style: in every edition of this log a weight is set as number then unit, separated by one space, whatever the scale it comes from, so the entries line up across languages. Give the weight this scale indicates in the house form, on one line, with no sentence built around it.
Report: 0.55 kg
